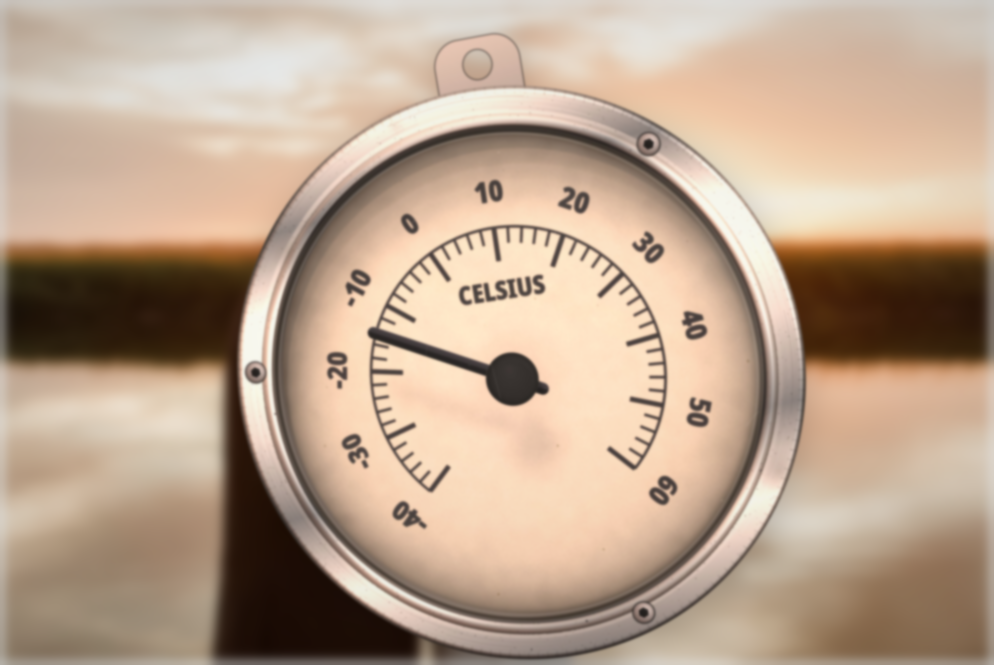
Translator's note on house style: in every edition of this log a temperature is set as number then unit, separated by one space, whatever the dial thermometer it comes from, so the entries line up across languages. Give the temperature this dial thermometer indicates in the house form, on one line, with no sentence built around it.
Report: -14 °C
